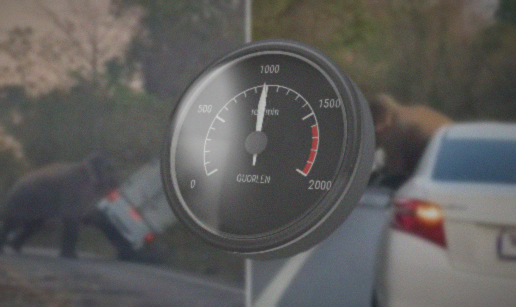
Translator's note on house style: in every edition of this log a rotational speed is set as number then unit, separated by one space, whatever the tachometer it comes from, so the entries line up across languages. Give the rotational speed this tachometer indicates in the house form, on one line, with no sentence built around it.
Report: 1000 rpm
